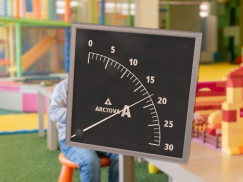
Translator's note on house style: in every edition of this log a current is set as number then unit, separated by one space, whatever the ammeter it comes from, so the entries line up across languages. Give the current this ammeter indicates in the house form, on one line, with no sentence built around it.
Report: 18 A
